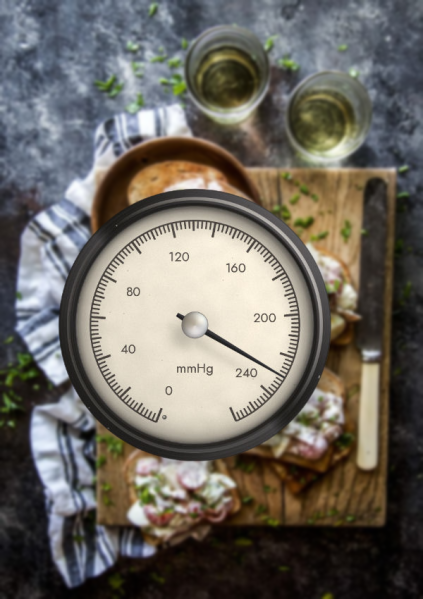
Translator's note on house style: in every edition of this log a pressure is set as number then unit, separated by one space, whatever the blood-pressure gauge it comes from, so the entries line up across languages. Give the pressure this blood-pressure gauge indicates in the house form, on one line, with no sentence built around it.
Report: 230 mmHg
